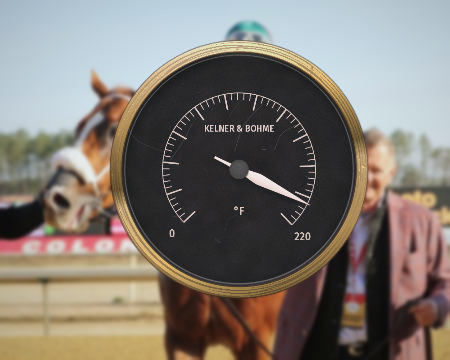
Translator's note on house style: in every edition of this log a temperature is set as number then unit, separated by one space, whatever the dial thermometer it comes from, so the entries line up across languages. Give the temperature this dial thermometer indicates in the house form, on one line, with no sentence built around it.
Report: 204 °F
